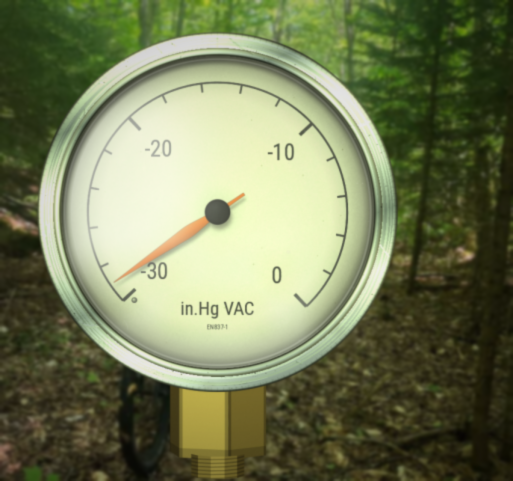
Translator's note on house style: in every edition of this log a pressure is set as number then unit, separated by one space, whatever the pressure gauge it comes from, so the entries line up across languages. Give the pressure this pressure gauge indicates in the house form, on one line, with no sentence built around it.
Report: -29 inHg
